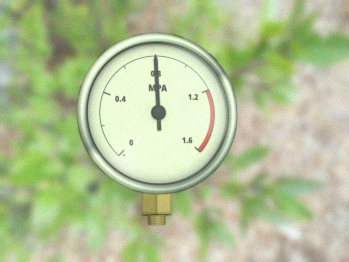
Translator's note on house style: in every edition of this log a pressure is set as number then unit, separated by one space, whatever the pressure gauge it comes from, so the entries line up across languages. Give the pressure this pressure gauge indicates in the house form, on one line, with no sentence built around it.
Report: 0.8 MPa
